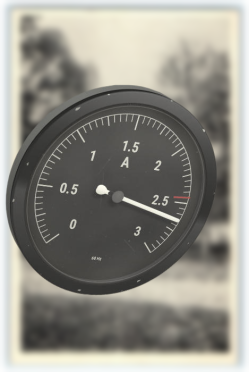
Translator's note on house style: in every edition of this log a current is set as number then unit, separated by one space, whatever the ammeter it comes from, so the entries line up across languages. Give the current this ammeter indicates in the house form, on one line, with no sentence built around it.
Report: 2.65 A
